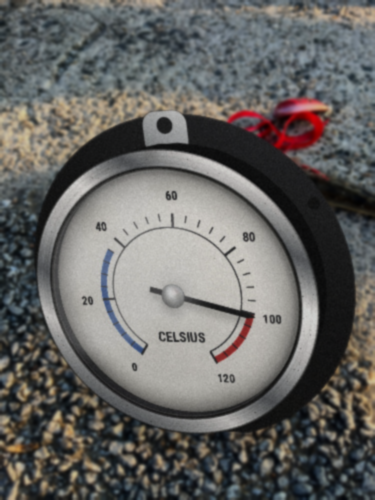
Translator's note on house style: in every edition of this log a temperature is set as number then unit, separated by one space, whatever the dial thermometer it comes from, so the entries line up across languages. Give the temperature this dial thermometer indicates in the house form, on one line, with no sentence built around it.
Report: 100 °C
